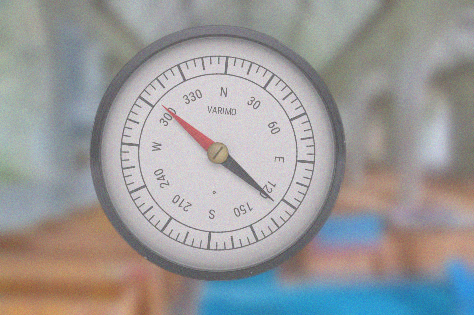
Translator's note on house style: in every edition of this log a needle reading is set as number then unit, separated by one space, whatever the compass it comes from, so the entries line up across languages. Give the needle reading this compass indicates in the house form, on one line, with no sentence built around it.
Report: 305 °
